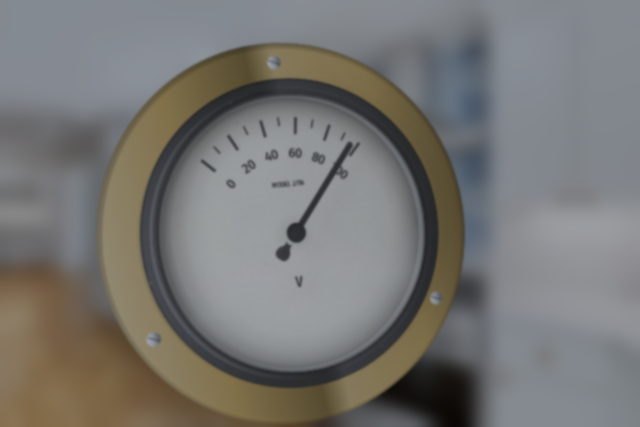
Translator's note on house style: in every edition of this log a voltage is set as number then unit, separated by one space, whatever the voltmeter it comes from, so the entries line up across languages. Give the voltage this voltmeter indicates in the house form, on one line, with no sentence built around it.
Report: 95 V
